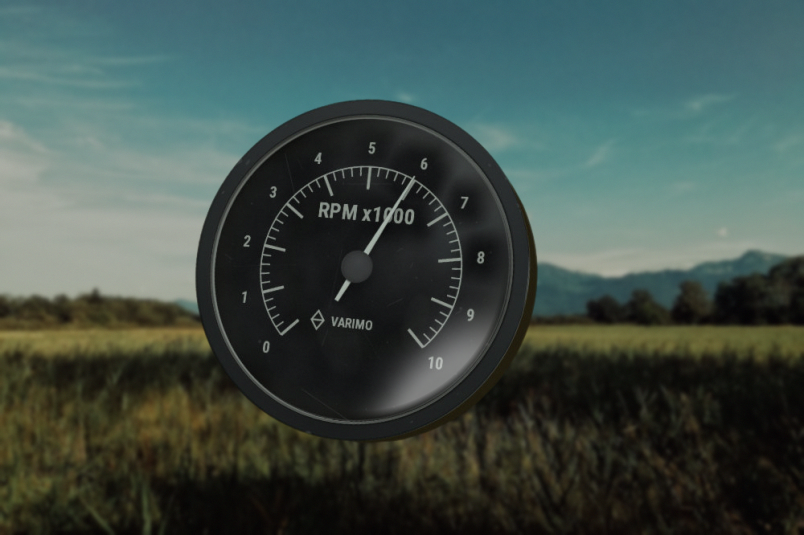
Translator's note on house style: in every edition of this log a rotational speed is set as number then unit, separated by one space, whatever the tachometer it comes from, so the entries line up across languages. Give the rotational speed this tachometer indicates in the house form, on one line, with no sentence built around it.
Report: 6000 rpm
